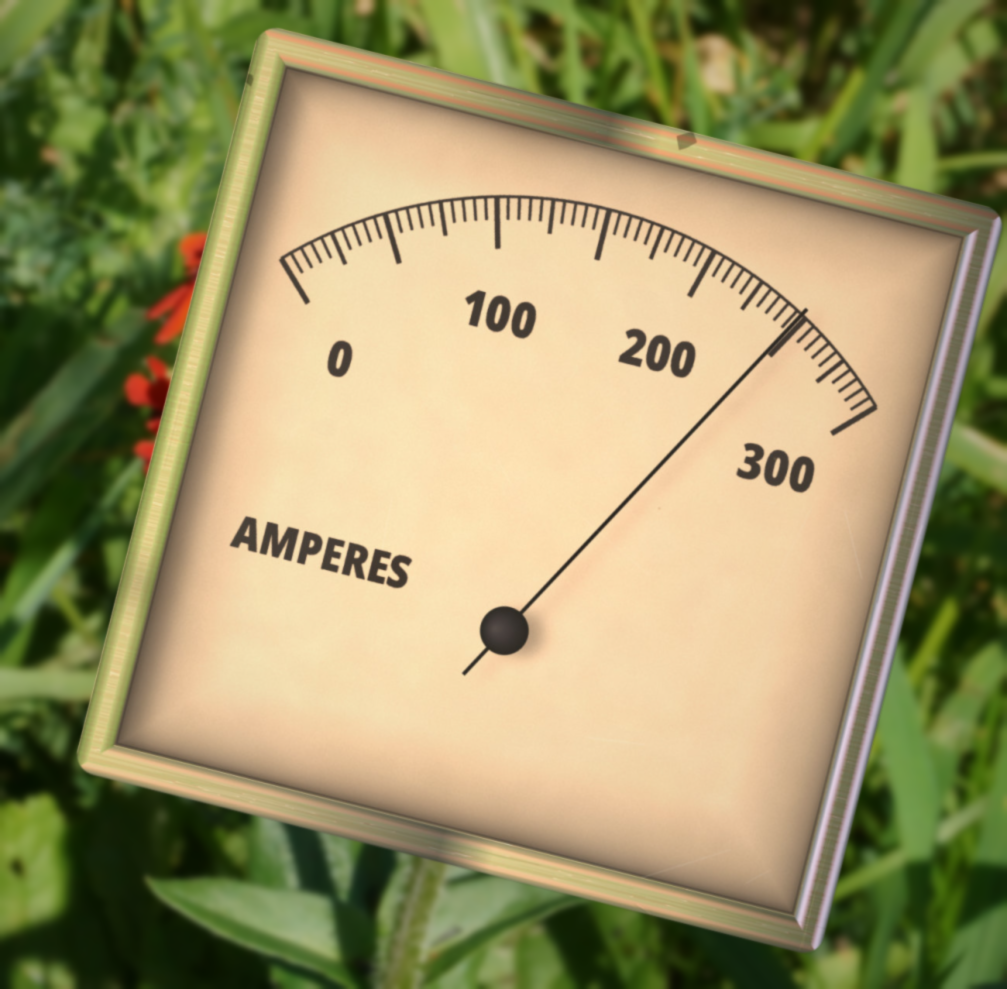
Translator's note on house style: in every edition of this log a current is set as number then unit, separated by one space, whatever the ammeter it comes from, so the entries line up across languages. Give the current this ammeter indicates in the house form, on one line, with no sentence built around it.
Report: 247.5 A
